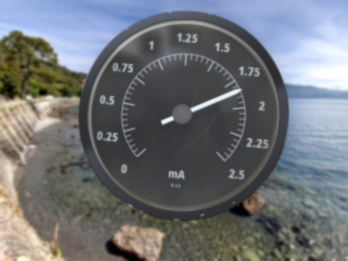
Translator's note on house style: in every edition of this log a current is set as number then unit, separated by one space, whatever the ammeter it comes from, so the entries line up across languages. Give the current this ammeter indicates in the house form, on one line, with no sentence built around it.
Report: 1.85 mA
